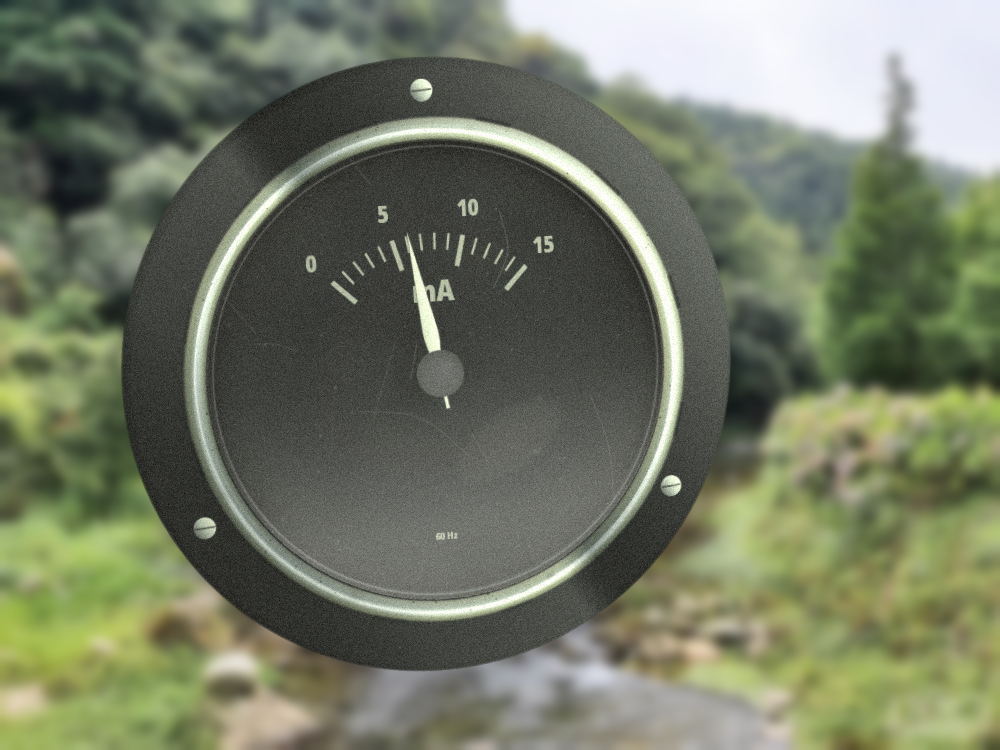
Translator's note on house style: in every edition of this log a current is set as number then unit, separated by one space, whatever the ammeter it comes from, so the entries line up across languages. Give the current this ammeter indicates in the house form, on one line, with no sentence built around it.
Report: 6 mA
